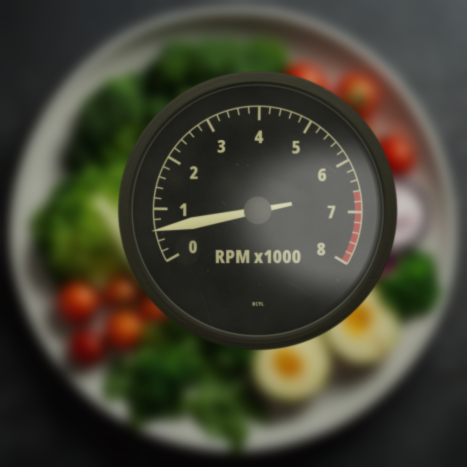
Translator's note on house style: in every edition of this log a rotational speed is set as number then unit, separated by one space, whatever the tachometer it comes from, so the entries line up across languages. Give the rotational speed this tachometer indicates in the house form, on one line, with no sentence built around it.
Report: 600 rpm
